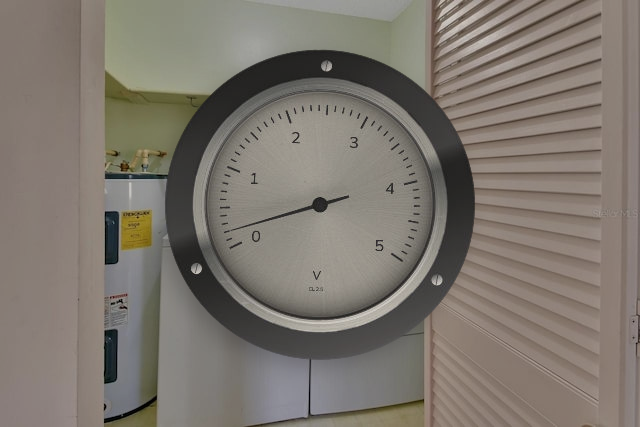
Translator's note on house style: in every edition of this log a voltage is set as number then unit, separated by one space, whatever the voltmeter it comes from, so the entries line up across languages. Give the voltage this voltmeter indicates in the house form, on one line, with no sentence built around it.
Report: 0.2 V
